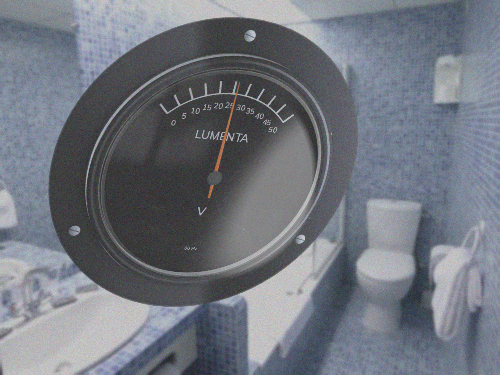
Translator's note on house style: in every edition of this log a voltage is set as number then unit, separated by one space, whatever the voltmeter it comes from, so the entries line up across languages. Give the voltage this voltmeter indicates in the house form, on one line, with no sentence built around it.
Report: 25 V
